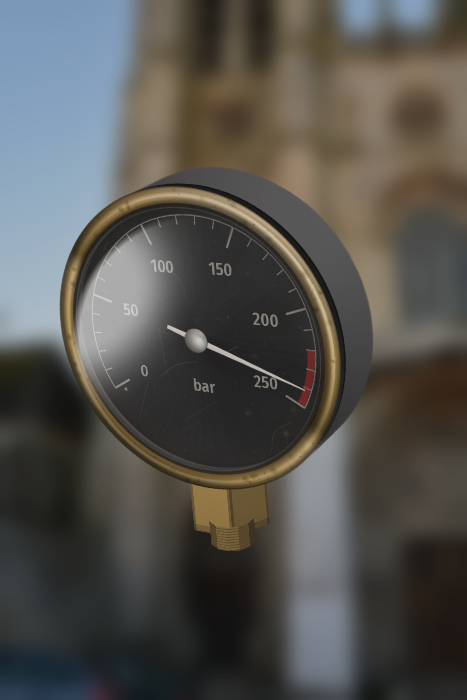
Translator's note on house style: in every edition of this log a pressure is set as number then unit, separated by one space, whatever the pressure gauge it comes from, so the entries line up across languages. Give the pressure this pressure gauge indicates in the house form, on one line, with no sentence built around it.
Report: 240 bar
